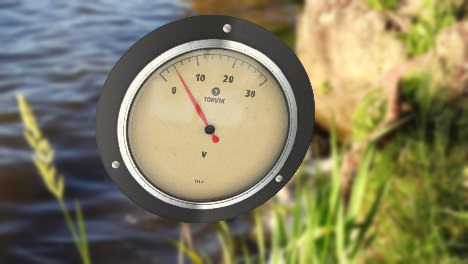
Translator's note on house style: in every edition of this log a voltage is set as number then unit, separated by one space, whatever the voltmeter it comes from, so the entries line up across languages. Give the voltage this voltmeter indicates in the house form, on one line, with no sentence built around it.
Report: 4 V
